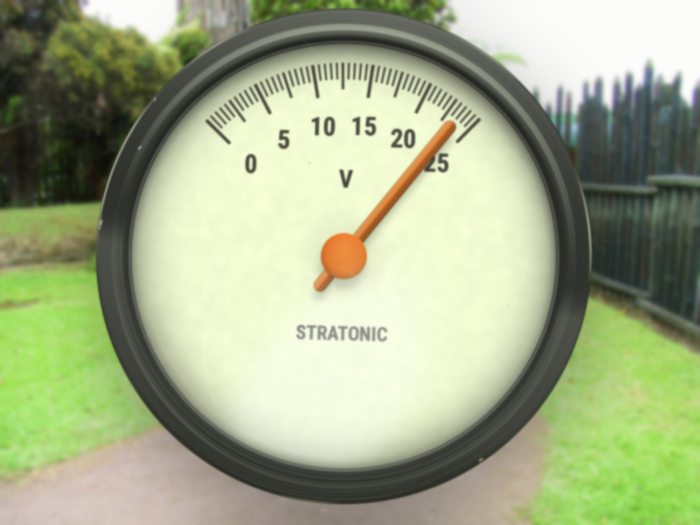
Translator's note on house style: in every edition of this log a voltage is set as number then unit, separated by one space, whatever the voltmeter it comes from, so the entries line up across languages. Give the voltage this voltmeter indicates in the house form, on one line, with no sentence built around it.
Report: 23.5 V
